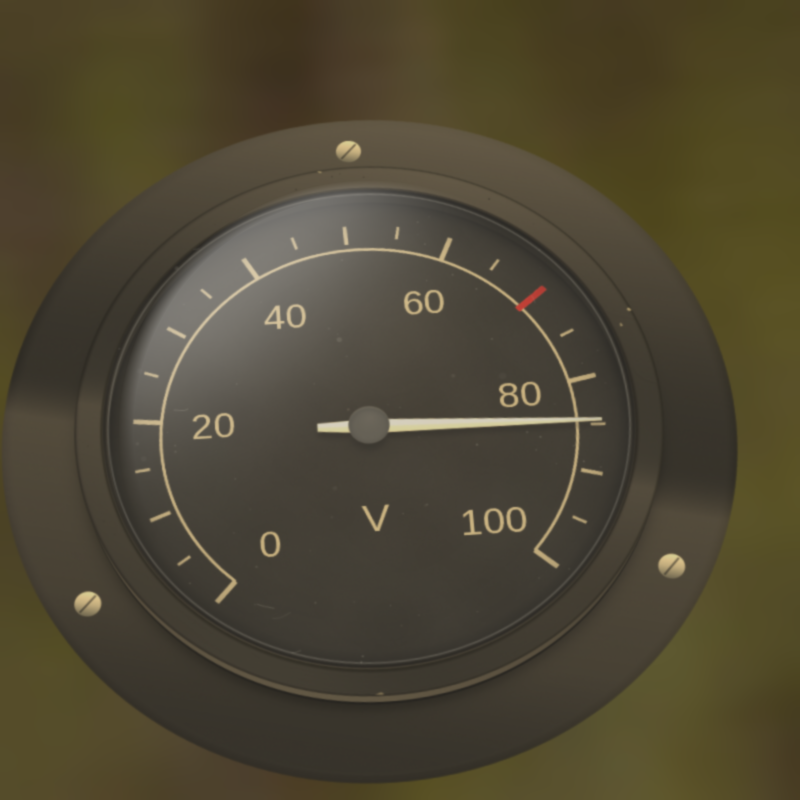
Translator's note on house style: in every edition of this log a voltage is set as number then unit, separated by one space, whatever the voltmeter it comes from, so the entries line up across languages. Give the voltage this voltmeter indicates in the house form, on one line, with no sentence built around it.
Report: 85 V
